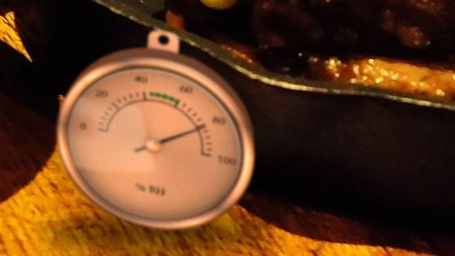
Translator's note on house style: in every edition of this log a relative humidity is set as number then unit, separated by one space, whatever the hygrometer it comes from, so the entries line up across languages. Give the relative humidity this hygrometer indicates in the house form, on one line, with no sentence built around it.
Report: 80 %
